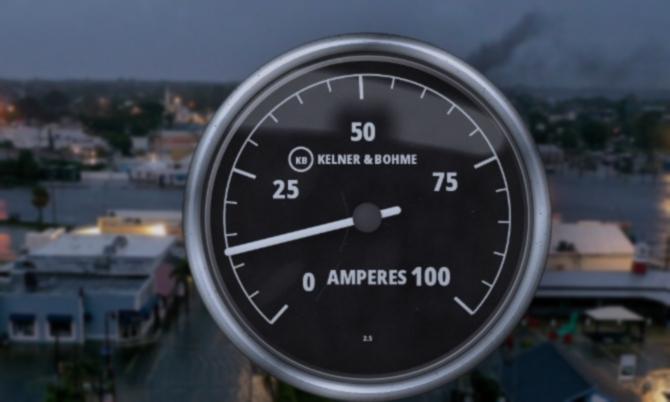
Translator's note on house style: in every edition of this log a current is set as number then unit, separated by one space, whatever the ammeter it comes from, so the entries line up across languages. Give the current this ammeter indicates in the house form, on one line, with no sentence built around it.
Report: 12.5 A
